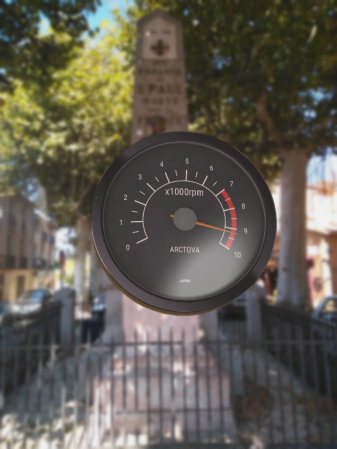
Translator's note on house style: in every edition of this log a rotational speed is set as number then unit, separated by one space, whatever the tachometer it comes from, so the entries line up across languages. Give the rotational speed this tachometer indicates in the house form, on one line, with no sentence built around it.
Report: 9250 rpm
